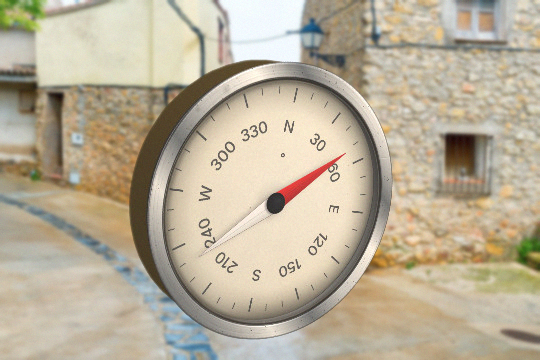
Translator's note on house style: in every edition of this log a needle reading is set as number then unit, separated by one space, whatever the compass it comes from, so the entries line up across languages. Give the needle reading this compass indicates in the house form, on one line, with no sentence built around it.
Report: 50 °
